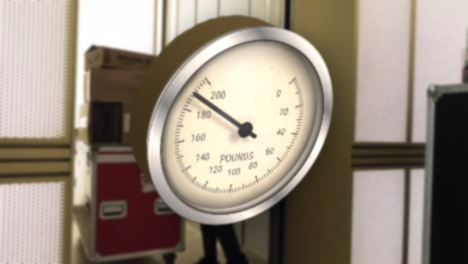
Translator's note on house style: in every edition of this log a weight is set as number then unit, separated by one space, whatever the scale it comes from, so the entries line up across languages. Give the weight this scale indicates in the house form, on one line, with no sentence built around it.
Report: 190 lb
